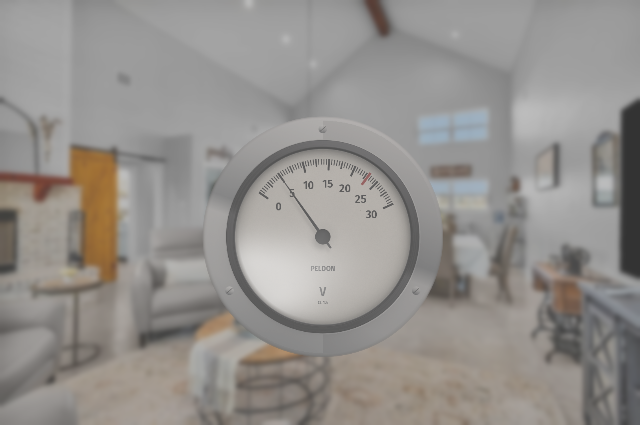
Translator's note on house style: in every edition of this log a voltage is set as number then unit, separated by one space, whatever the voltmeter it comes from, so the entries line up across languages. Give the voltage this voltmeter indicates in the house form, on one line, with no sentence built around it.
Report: 5 V
